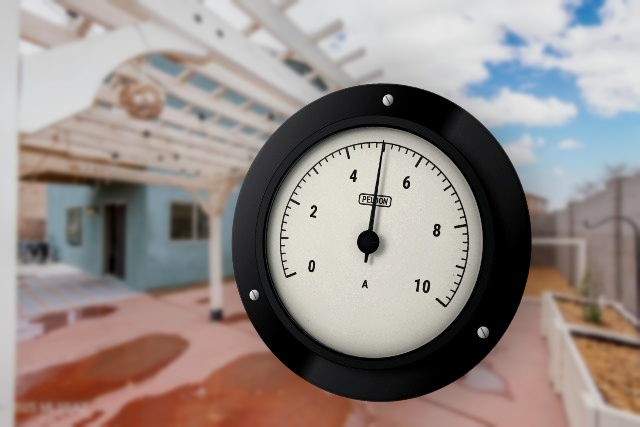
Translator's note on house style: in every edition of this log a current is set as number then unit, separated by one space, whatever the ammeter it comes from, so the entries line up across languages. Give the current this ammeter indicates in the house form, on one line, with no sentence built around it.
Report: 5 A
